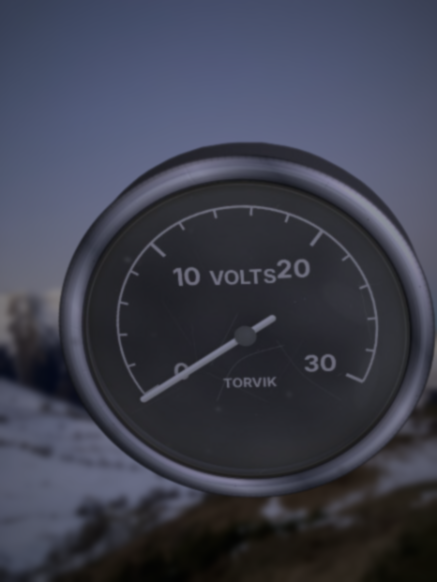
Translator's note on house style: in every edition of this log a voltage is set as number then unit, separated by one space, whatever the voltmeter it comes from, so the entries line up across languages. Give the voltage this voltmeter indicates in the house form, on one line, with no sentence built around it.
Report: 0 V
